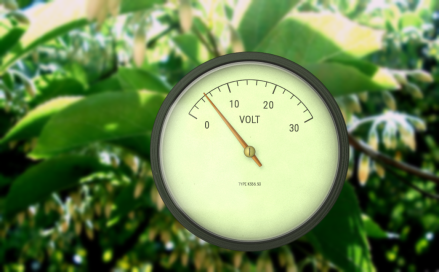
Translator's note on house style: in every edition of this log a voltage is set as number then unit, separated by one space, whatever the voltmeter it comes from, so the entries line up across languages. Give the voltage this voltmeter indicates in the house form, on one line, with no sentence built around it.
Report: 5 V
